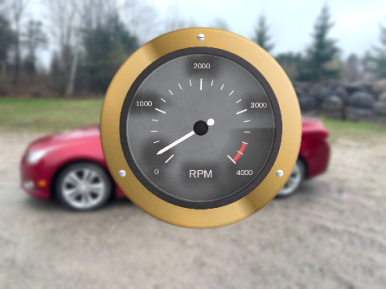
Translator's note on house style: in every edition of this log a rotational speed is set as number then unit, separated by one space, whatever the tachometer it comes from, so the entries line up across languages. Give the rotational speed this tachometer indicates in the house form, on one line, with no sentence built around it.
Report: 200 rpm
